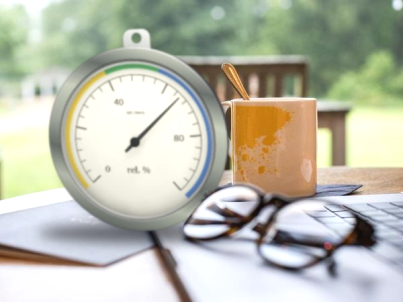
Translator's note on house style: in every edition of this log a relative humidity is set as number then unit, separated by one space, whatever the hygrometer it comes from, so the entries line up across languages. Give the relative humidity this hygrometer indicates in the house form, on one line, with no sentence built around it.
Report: 66 %
